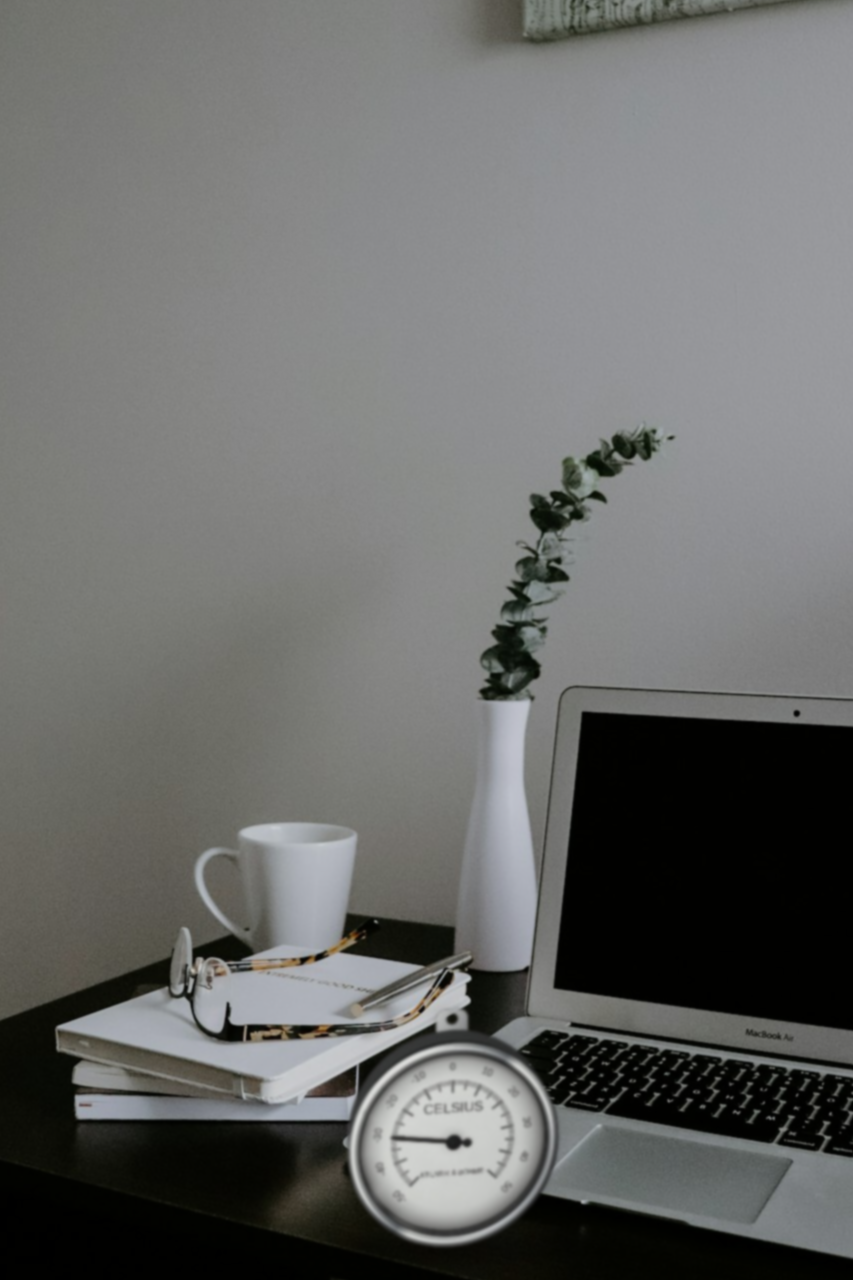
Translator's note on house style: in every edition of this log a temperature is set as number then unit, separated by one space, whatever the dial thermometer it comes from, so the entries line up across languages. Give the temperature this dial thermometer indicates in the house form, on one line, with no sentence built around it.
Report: -30 °C
